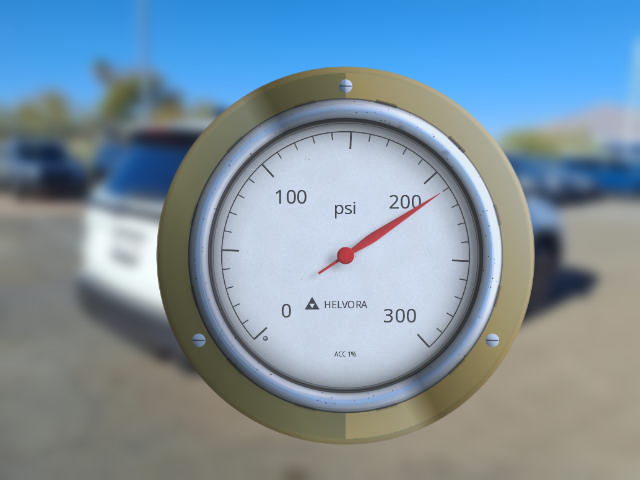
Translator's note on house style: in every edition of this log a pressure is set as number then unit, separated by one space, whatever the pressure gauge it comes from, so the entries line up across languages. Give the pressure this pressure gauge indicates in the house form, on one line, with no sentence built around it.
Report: 210 psi
